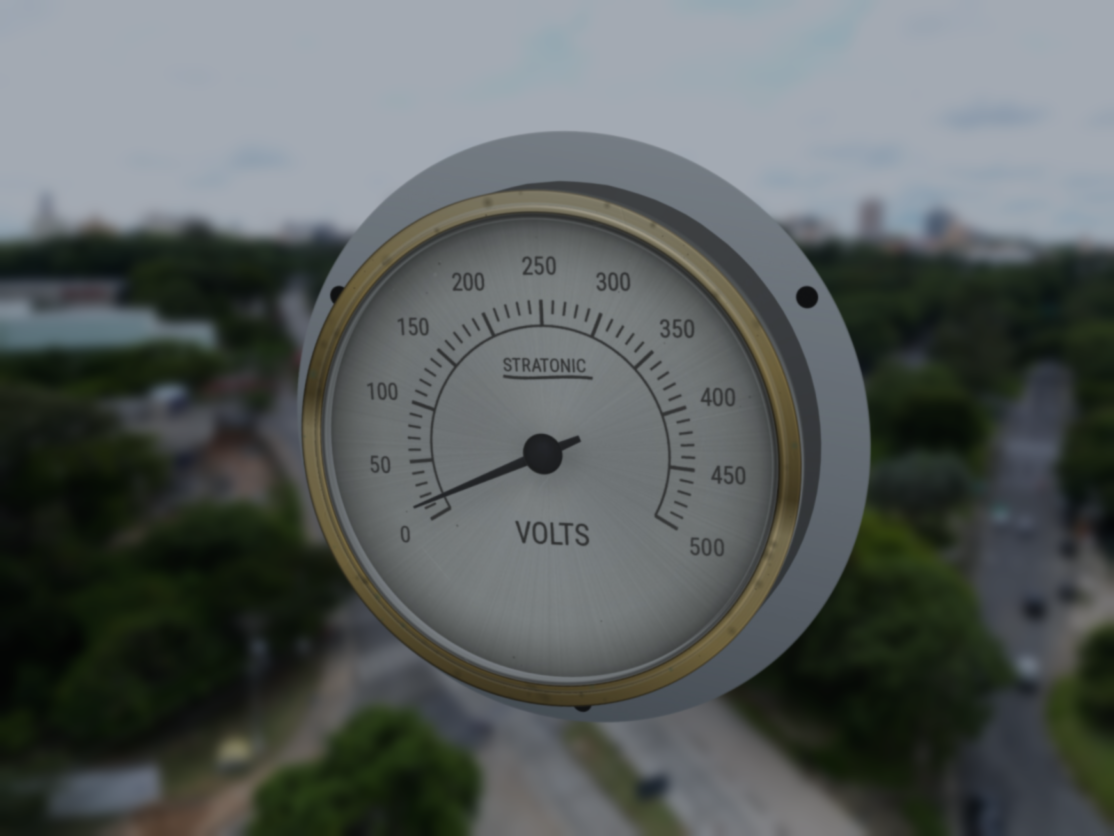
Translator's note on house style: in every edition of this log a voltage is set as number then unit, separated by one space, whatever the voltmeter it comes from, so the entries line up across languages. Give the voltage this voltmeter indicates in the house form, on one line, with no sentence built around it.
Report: 15 V
